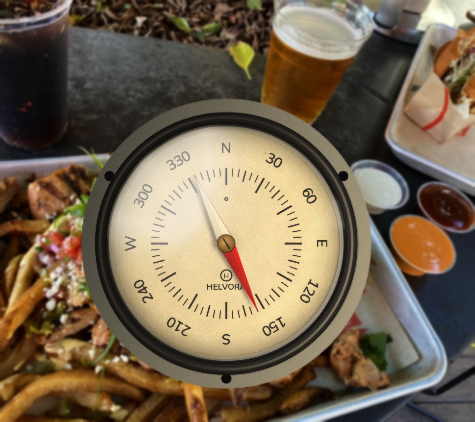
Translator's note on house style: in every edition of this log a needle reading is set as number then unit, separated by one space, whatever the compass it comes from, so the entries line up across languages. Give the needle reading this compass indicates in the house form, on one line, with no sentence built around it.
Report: 155 °
